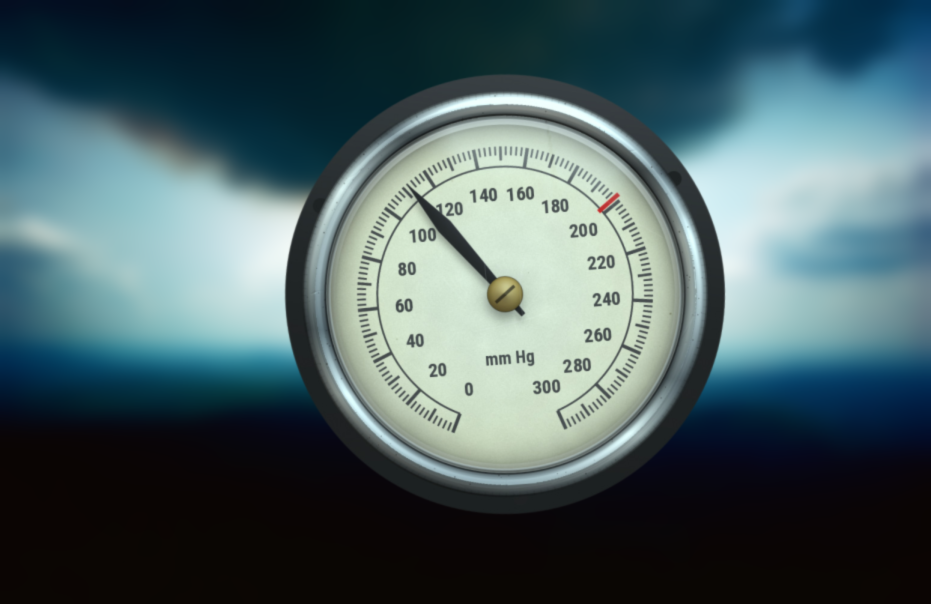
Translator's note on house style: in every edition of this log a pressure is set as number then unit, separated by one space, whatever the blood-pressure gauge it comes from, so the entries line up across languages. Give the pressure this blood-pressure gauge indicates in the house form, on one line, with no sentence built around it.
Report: 112 mmHg
